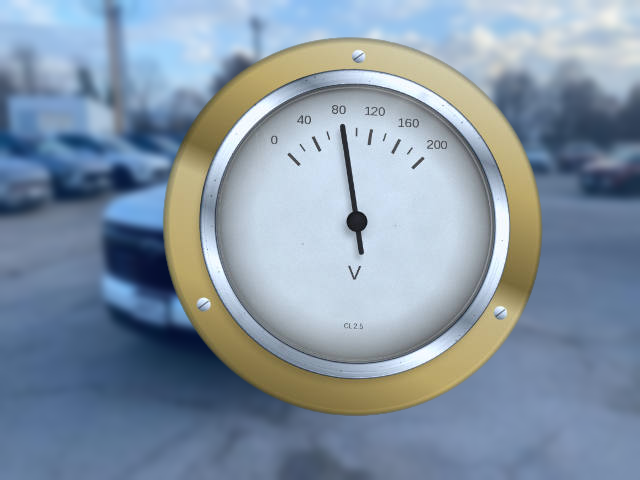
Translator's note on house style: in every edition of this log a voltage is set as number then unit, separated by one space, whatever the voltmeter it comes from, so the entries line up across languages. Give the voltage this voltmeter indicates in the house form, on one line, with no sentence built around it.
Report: 80 V
